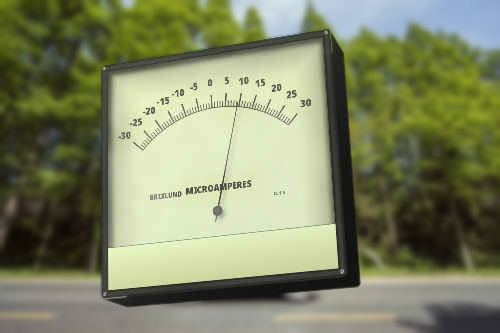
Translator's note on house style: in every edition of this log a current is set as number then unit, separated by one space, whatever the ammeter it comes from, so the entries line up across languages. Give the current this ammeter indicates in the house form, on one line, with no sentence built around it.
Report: 10 µA
